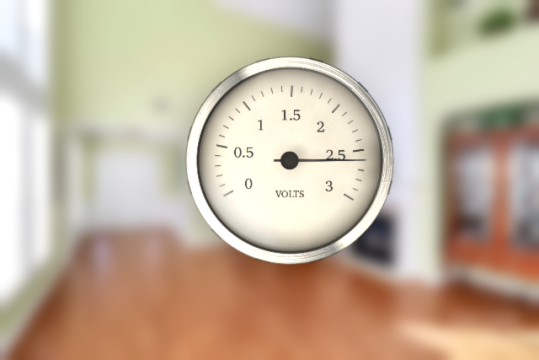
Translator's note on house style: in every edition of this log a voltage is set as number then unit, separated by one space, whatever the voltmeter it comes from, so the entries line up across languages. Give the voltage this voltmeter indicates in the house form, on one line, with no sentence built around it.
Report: 2.6 V
